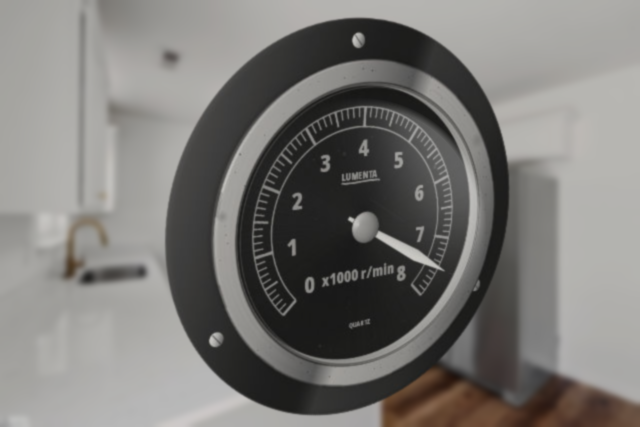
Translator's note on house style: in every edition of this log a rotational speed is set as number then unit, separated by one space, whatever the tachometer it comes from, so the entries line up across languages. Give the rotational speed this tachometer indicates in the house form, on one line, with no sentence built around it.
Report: 7500 rpm
